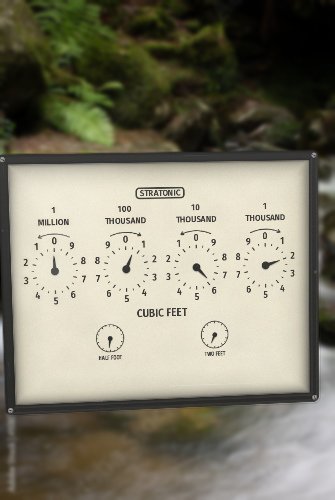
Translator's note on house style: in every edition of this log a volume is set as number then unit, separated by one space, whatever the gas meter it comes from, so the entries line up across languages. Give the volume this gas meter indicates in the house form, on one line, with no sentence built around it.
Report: 6200 ft³
